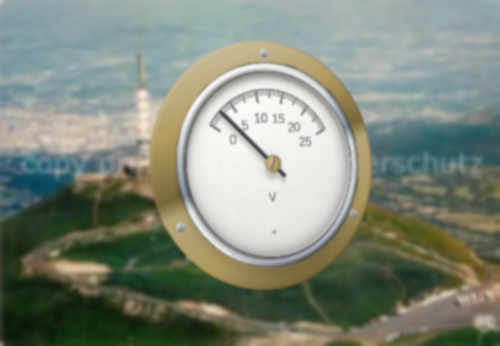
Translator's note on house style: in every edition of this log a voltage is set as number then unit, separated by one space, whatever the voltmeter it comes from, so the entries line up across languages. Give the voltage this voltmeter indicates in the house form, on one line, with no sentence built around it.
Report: 2.5 V
